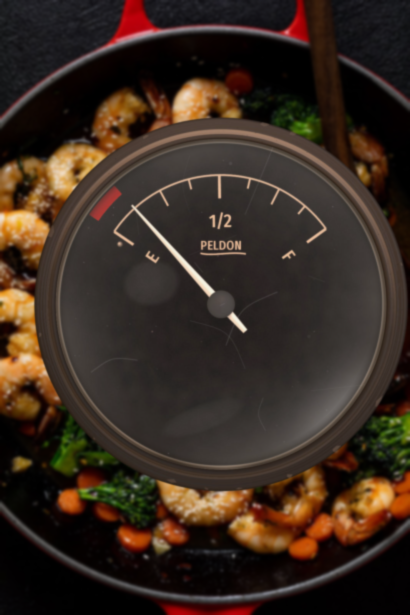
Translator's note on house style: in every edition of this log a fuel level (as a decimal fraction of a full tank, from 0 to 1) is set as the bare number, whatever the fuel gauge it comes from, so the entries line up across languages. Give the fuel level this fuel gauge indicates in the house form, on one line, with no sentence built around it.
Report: 0.125
